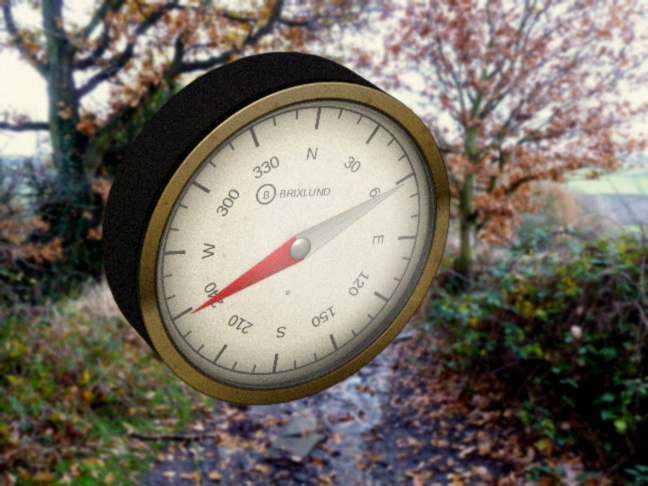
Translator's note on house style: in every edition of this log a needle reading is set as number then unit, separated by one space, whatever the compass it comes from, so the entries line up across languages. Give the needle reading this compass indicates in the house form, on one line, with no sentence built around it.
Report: 240 °
